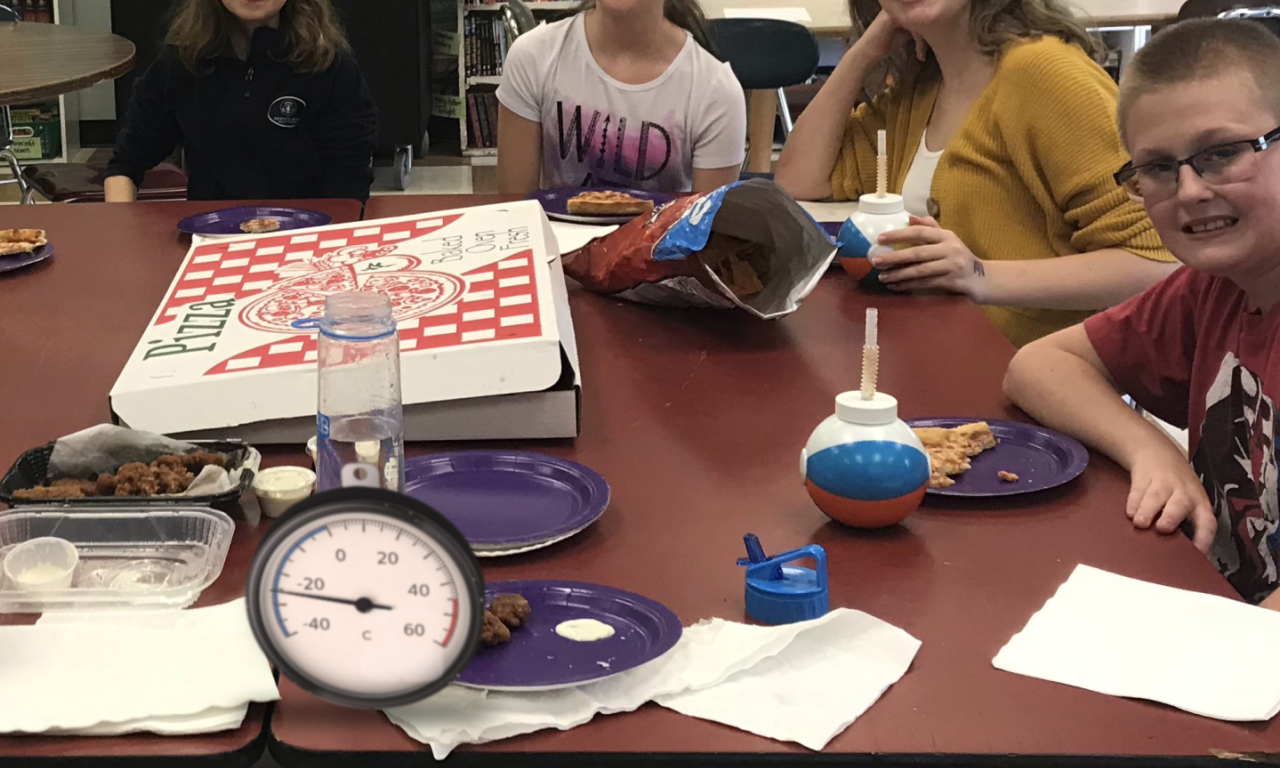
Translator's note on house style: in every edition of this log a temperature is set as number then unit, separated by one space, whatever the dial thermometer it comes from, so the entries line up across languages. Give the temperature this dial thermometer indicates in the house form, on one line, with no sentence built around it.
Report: -25 °C
